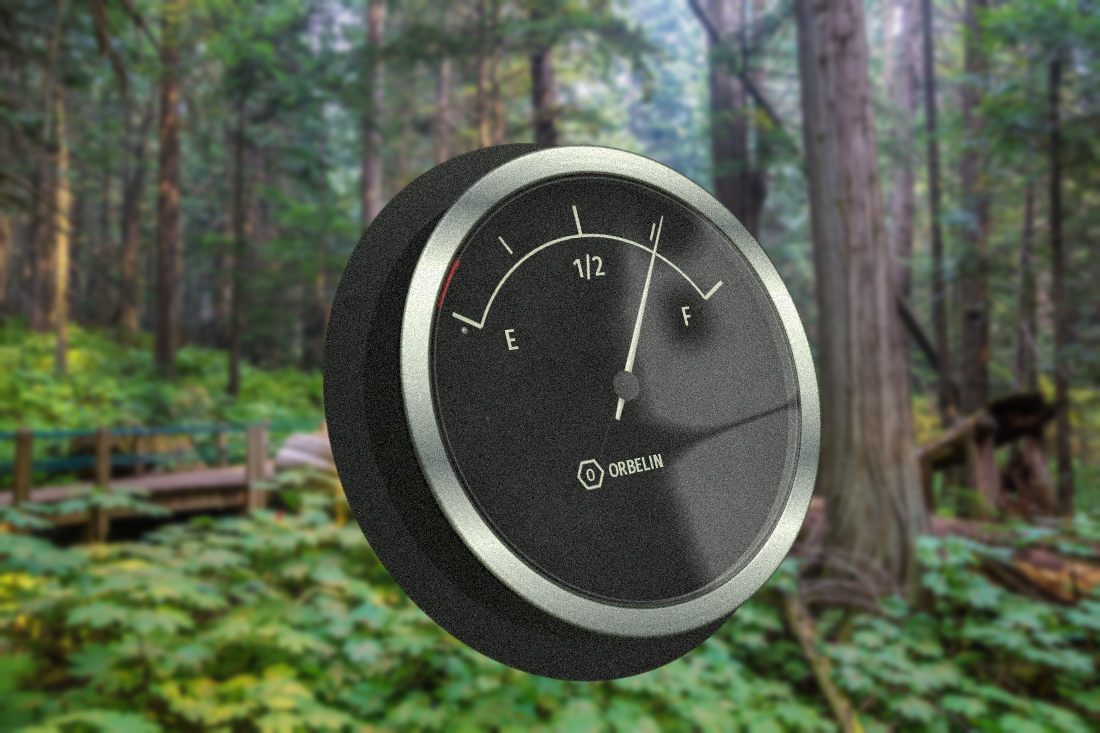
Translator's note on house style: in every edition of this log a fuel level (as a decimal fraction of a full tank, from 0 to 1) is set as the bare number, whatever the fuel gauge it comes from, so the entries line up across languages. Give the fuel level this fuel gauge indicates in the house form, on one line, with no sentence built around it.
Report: 0.75
